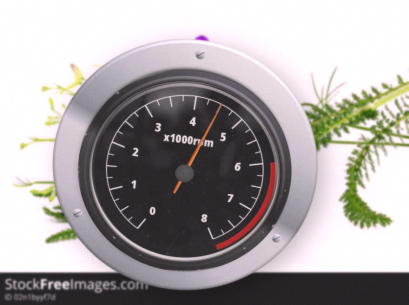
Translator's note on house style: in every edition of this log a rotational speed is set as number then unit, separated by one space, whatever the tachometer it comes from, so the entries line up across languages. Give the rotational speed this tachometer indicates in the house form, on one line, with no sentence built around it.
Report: 4500 rpm
